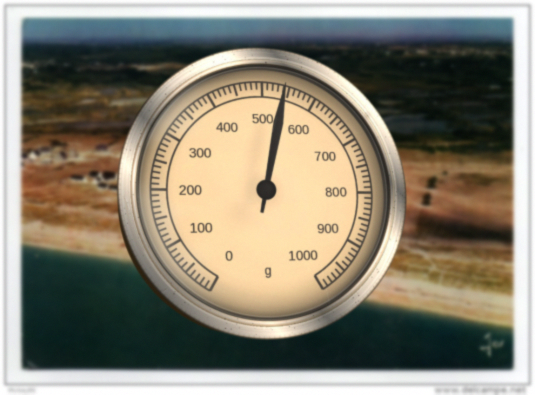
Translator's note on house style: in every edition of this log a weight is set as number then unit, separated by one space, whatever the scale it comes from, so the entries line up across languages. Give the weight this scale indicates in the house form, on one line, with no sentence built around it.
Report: 540 g
